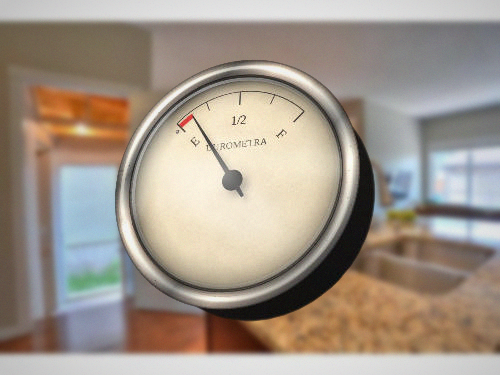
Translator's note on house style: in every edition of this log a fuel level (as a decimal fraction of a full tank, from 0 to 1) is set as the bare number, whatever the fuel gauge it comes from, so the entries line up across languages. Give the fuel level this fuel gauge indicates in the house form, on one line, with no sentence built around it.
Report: 0.125
